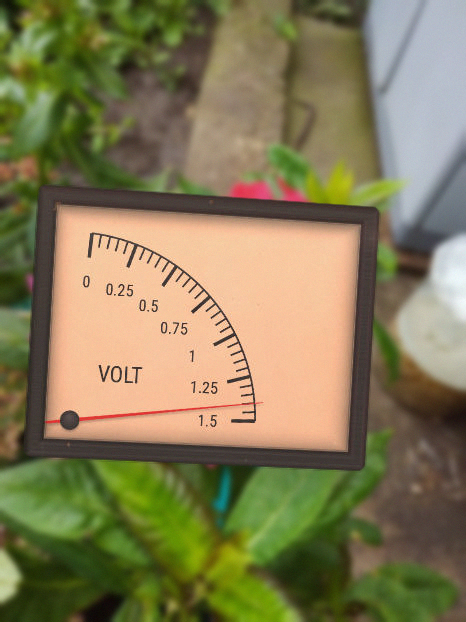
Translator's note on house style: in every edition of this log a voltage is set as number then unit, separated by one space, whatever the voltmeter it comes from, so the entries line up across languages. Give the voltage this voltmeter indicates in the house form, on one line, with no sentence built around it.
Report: 1.4 V
